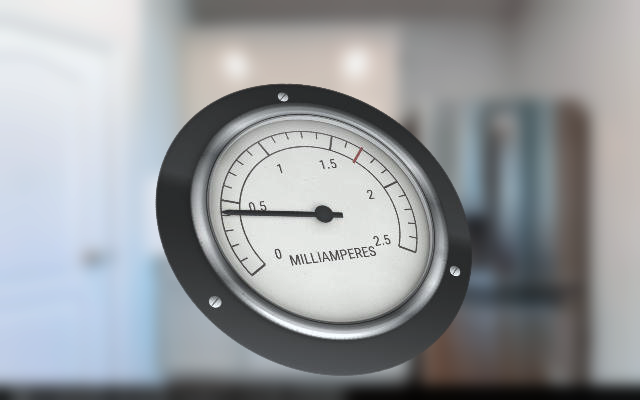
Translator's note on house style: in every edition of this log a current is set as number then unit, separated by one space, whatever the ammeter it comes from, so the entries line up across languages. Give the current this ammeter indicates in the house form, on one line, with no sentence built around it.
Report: 0.4 mA
